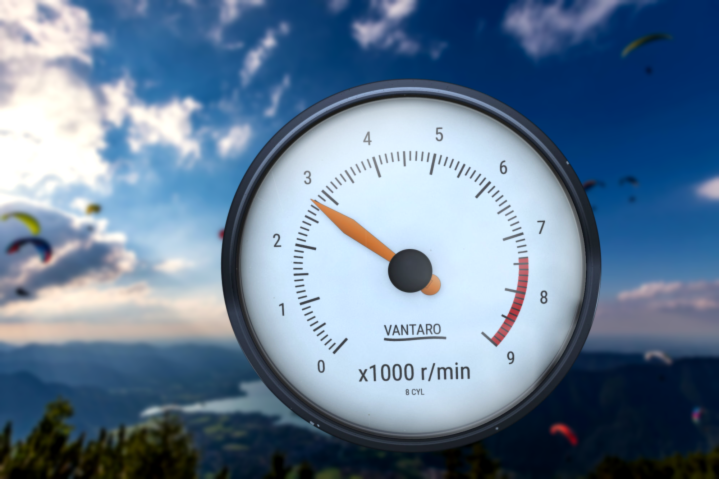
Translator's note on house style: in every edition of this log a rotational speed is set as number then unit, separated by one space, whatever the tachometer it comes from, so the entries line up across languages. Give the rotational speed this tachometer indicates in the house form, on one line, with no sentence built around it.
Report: 2800 rpm
